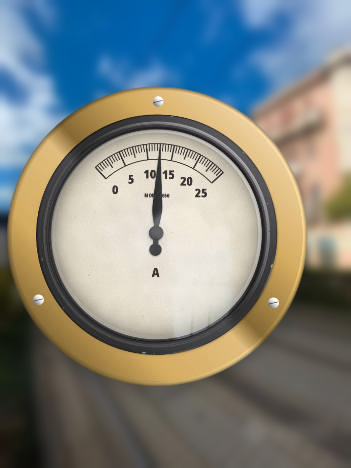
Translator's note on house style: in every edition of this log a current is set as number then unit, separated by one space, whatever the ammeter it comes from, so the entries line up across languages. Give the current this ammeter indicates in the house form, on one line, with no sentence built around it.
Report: 12.5 A
